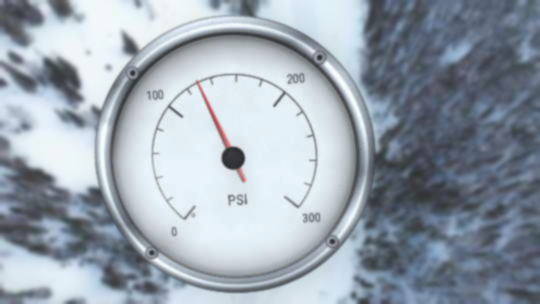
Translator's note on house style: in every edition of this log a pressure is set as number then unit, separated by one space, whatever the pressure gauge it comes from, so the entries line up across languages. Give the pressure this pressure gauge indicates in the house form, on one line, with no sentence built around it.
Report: 130 psi
